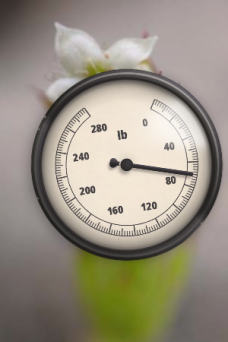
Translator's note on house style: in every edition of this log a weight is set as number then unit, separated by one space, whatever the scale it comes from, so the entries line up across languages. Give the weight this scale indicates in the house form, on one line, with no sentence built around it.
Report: 70 lb
